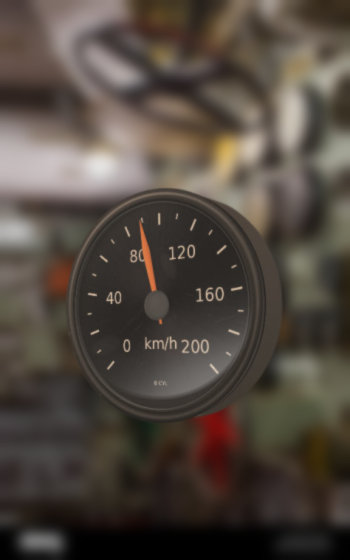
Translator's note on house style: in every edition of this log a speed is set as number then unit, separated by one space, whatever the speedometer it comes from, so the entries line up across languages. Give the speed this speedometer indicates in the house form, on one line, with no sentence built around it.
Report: 90 km/h
